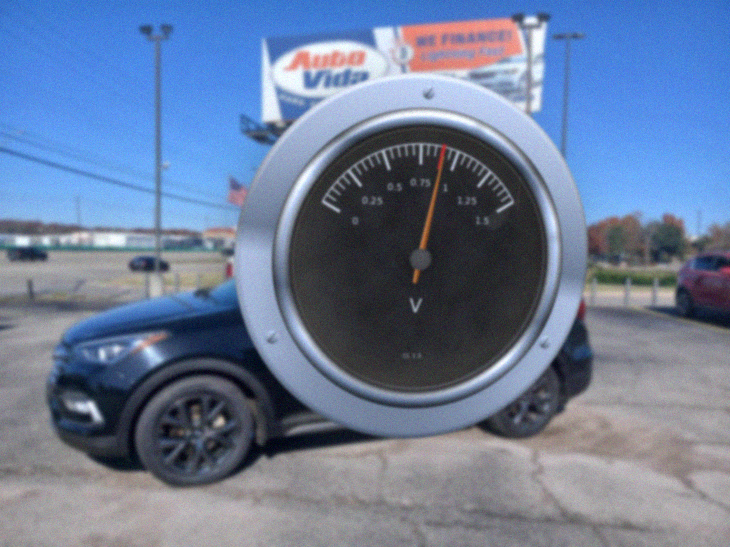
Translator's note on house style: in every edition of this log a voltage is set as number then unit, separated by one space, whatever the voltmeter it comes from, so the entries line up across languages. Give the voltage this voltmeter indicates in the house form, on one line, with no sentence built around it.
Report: 0.9 V
